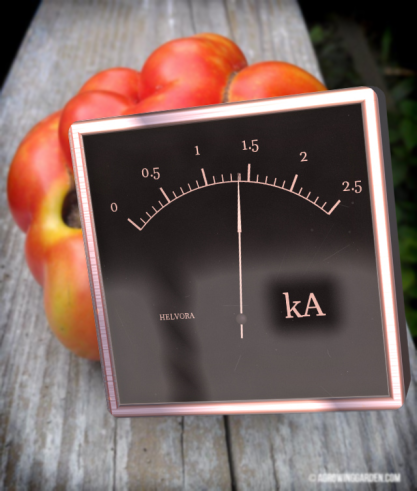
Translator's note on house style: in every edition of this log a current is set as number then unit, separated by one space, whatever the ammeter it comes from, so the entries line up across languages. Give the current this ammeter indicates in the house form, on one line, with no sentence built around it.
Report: 1.4 kA
